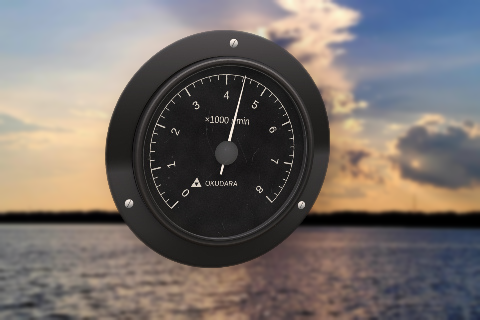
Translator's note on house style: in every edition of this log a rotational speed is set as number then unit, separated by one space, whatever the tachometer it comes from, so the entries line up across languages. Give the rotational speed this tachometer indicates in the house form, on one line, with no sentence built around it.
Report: 4400 rpm
